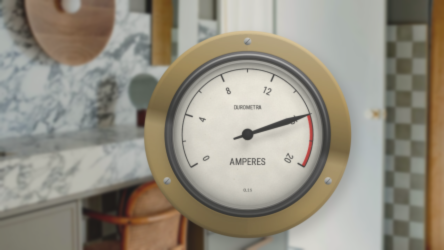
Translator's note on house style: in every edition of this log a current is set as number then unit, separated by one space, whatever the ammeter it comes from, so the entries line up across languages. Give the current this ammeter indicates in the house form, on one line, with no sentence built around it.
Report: 16 A
